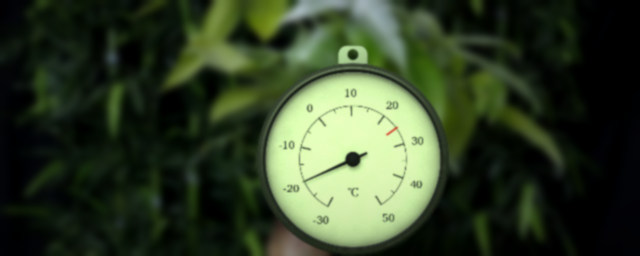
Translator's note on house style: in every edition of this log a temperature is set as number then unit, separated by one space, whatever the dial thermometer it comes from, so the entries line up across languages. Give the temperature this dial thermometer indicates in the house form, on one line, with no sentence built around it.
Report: -20 °C
